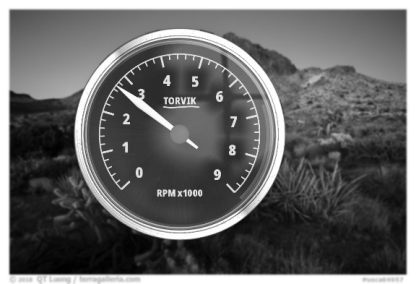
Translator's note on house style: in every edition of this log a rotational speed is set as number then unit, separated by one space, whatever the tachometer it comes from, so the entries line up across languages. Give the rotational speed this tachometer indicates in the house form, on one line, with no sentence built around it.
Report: 2700 rpm
